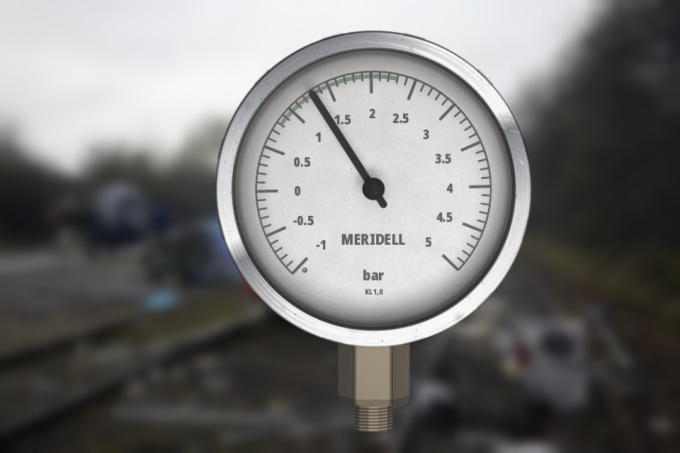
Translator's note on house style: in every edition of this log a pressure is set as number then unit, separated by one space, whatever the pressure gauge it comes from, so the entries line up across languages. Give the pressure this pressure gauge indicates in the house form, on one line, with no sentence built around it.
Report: 1.3 bar
